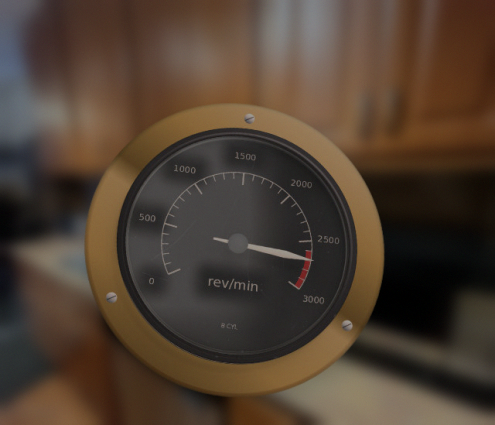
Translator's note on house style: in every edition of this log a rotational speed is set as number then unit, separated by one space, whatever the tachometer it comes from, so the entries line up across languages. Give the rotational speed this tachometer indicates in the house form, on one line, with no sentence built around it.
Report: 2700 rpm
